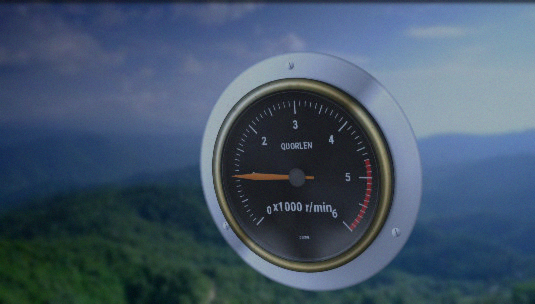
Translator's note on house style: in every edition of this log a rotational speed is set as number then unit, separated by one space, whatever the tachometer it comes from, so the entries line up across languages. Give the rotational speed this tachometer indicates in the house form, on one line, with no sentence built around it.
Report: 1000 rpm
